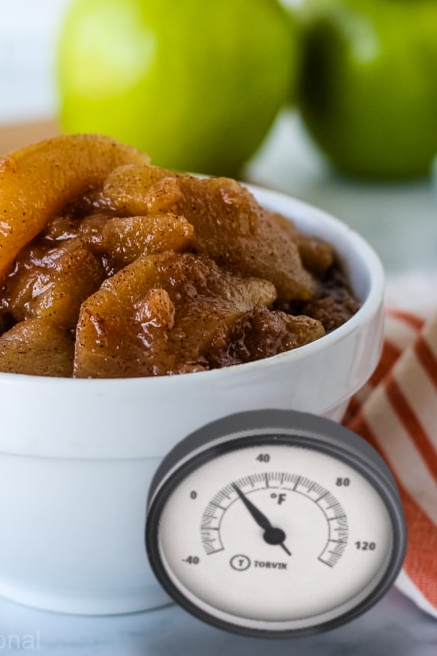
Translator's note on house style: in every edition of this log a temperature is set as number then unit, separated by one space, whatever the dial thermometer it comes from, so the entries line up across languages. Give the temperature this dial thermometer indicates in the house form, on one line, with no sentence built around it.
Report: 20 °F
